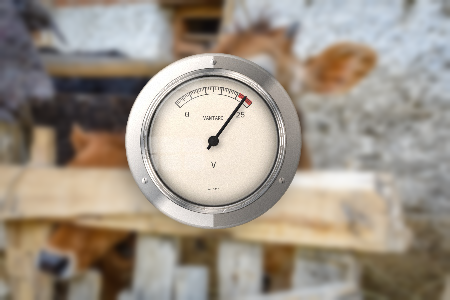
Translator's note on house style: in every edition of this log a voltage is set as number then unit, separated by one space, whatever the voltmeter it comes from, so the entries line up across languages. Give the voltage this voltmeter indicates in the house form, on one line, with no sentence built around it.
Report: 22.5 V
